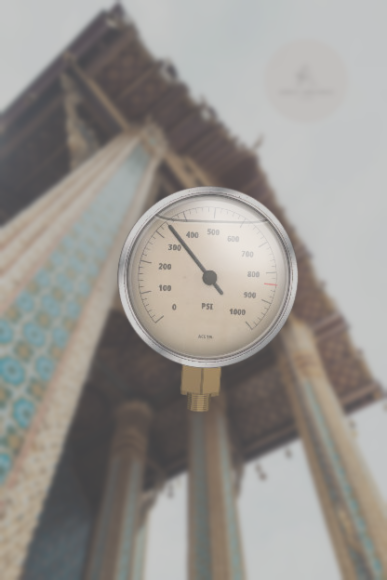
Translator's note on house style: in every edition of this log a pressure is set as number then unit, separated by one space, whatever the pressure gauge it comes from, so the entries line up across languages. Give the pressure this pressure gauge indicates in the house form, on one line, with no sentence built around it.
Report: 340 psi
